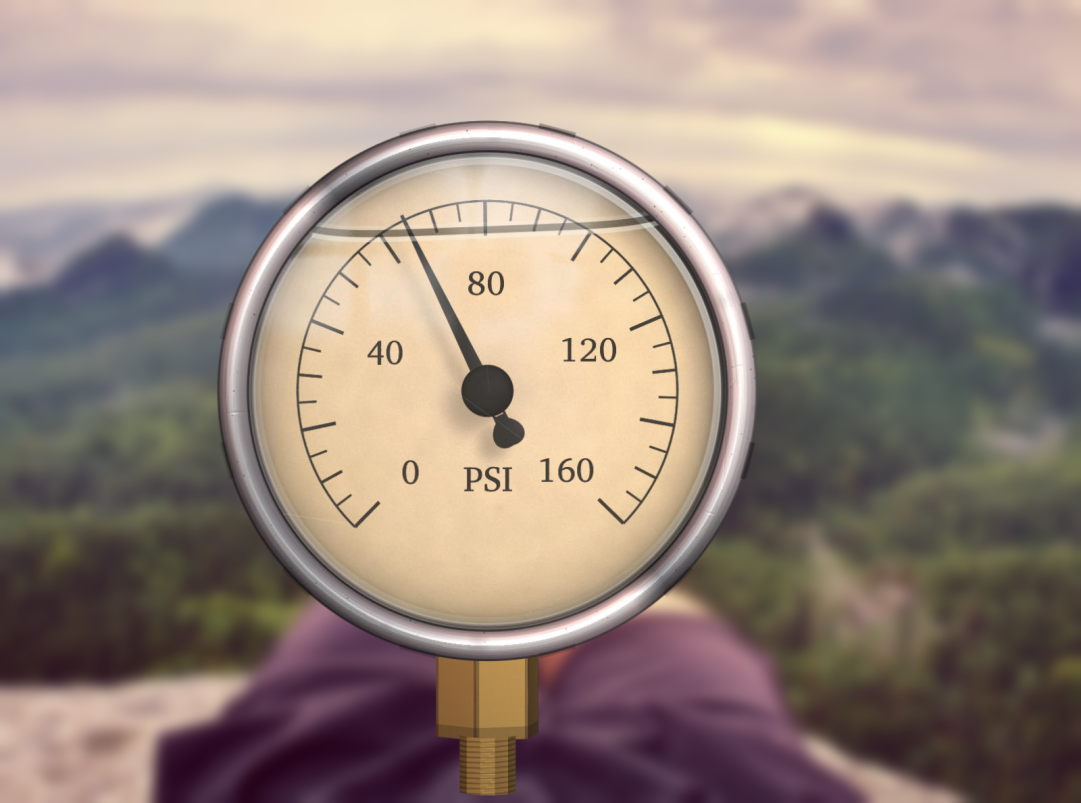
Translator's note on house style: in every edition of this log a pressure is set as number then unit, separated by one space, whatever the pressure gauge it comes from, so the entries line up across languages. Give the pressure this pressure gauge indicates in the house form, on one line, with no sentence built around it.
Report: 65 psi
